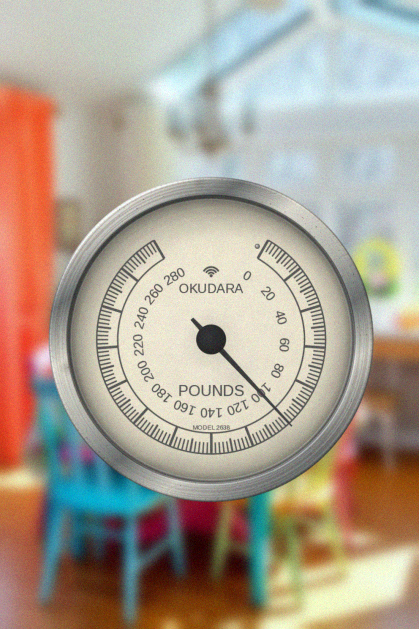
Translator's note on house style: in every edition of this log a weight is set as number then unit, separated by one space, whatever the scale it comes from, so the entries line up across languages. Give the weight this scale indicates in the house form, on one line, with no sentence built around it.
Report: 100 lb
